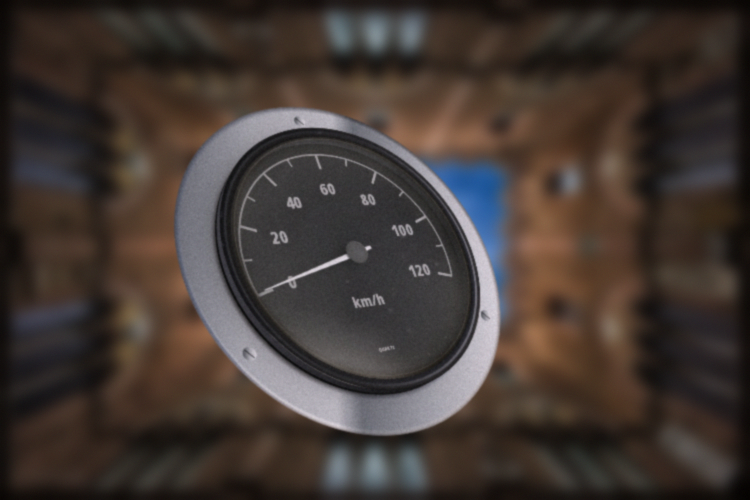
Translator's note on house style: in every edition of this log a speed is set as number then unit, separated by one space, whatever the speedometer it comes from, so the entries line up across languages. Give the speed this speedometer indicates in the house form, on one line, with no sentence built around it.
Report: 0 km/h
